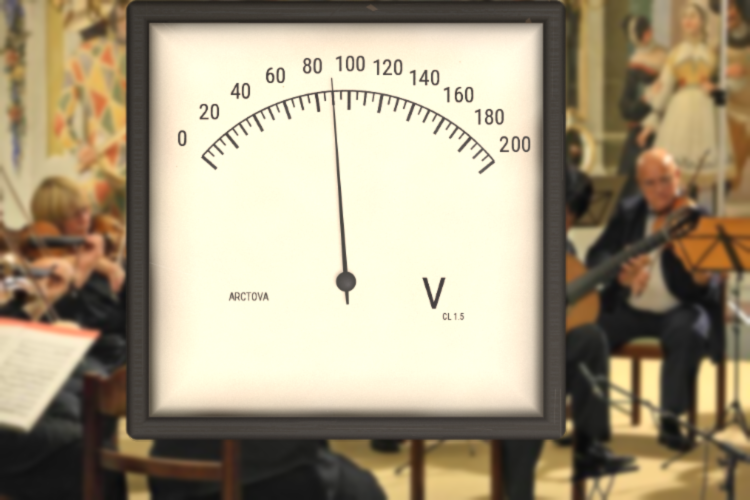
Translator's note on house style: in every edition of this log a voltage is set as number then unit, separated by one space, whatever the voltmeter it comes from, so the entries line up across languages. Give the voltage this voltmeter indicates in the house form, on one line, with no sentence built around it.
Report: 90 V
